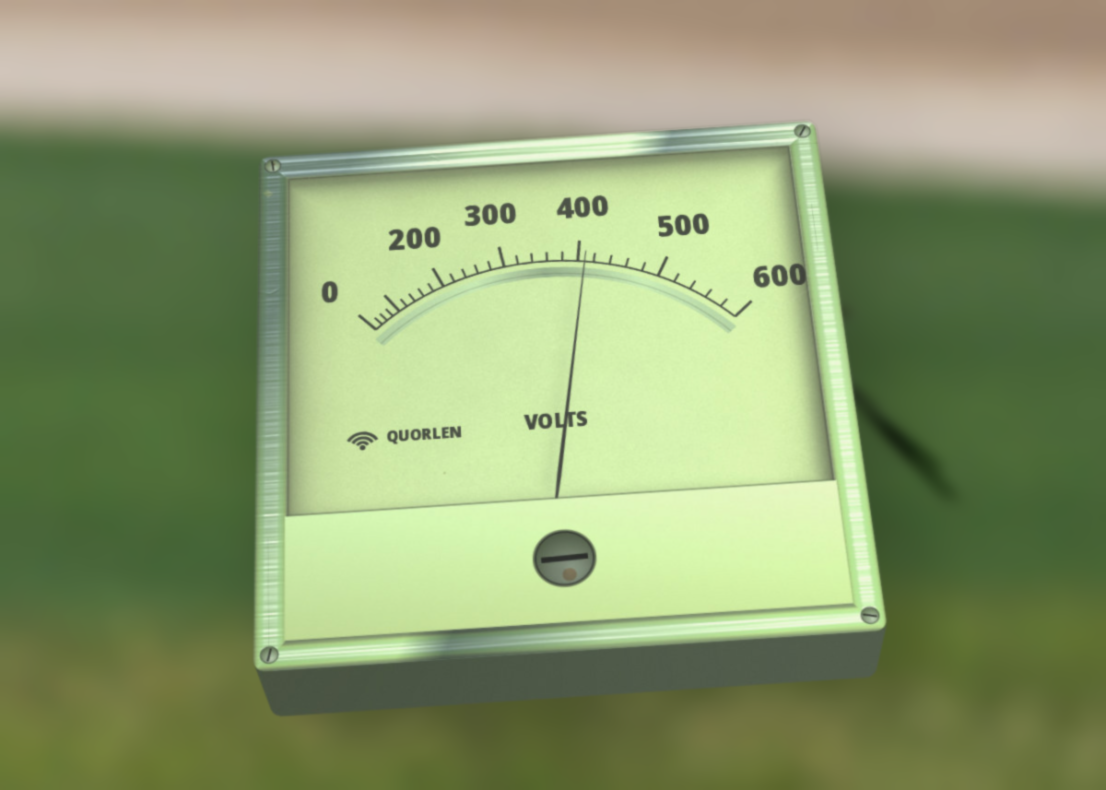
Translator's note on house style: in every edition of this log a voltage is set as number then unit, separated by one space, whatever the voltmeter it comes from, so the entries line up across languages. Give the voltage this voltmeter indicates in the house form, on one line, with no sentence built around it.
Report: 410 V
